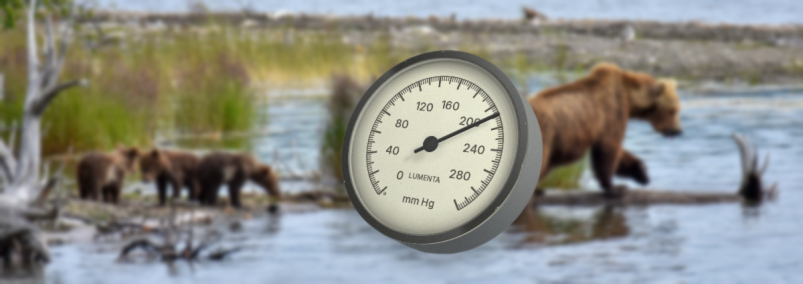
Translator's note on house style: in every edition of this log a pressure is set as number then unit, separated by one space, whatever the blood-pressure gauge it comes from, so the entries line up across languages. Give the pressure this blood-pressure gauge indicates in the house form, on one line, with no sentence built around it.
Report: 210 mmHg
